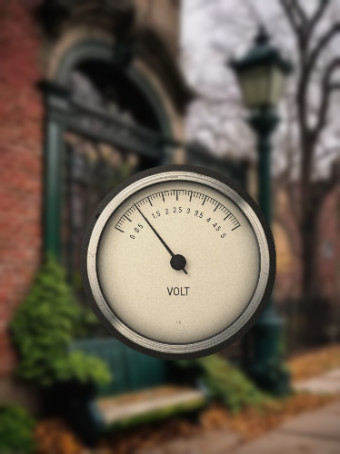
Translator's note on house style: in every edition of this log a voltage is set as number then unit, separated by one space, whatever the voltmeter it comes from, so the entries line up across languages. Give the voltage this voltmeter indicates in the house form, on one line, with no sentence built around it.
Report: 1 V
